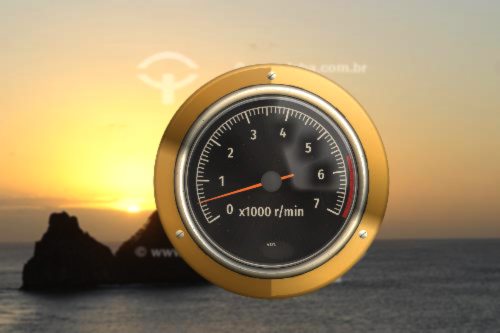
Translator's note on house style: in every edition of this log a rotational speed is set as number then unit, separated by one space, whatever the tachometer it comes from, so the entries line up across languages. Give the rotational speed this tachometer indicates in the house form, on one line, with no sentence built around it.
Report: 500 rpm
